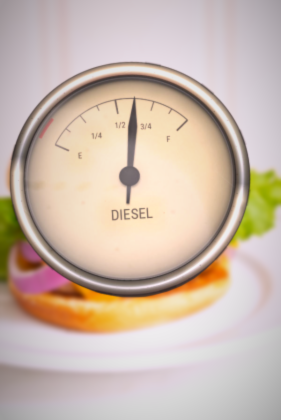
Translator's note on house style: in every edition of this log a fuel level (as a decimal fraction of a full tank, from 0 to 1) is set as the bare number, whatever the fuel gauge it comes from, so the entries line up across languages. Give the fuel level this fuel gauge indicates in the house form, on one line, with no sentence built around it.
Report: 0.625
